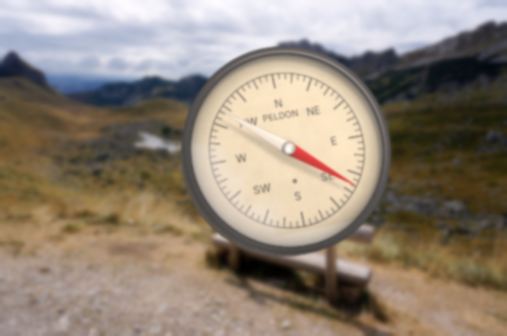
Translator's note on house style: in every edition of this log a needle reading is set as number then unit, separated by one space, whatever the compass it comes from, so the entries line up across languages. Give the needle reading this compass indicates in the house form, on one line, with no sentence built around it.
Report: 130 °
